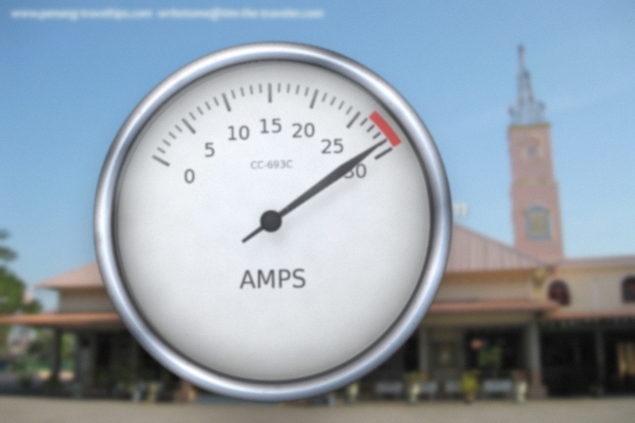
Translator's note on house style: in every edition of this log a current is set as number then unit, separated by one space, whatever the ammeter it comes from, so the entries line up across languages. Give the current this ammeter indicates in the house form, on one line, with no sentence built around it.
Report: 29 A
